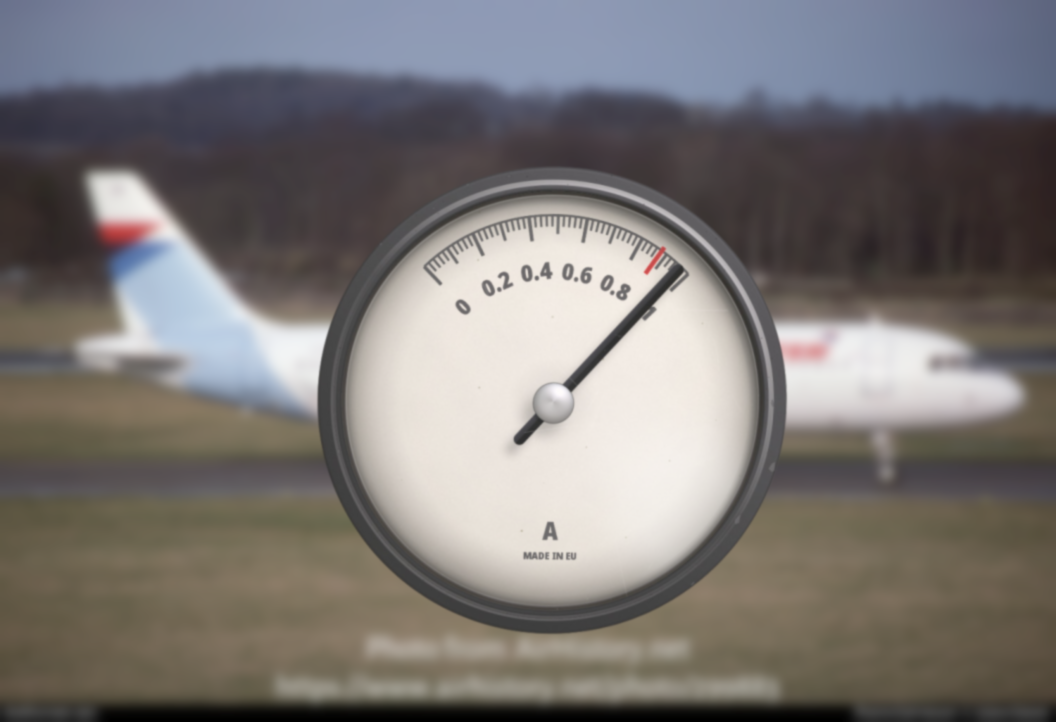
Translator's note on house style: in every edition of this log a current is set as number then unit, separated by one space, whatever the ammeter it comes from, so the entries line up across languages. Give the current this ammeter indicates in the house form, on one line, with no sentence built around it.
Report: 0.96 A
